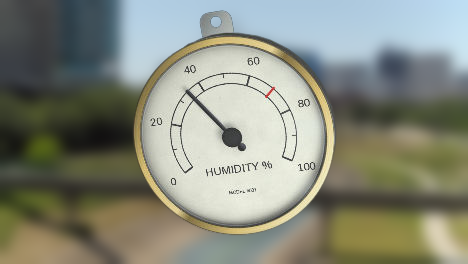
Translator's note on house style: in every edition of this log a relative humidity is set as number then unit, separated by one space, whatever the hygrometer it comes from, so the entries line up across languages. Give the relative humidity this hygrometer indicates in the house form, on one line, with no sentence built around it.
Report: 35 %
